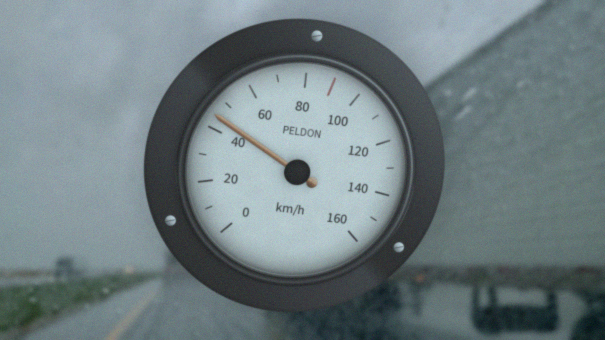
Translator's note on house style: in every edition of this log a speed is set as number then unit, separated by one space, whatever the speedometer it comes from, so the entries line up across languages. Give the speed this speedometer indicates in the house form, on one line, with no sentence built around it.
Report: 45 km/h
